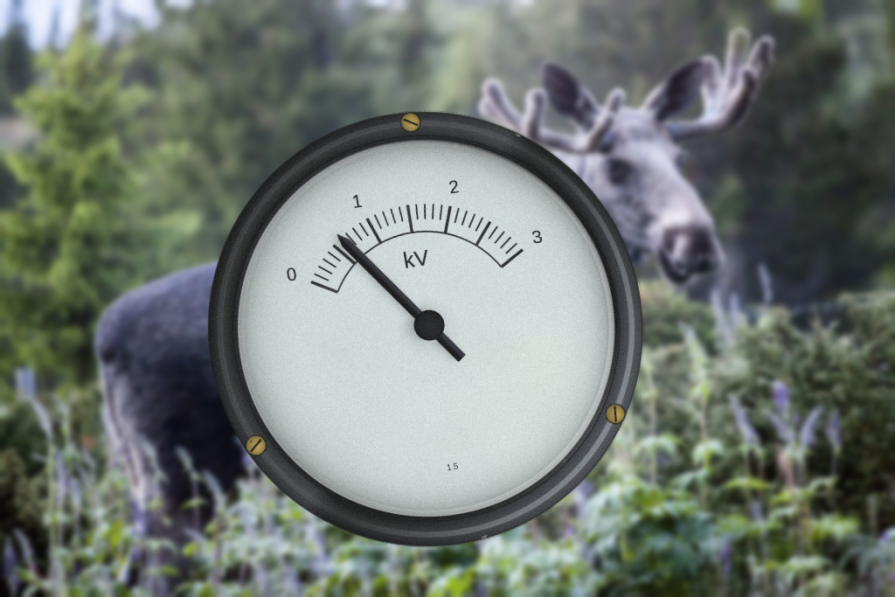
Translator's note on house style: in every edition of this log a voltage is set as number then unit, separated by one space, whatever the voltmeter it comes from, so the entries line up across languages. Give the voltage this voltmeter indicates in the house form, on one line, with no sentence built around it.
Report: 0.6 kV
